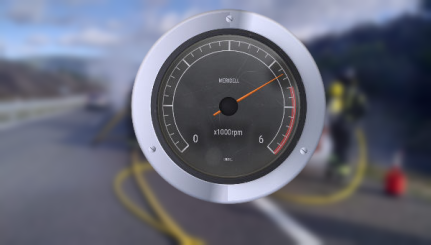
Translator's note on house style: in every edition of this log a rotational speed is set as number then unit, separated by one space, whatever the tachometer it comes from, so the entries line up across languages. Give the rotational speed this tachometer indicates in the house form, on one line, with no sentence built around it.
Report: 4300 rpm
